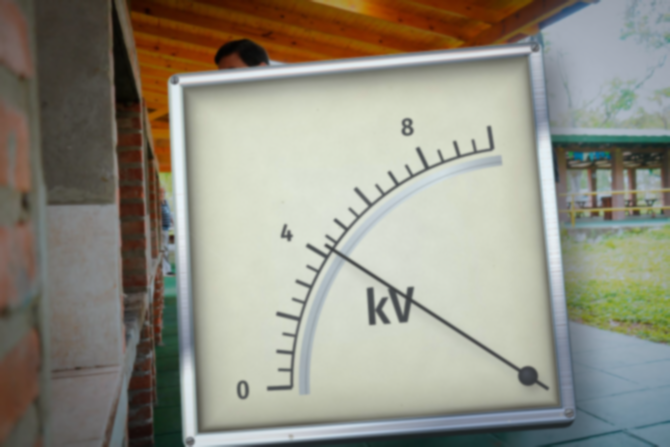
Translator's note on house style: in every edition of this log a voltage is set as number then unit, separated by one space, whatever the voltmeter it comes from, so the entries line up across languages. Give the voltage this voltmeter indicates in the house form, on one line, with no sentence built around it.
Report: 4.25 kV
